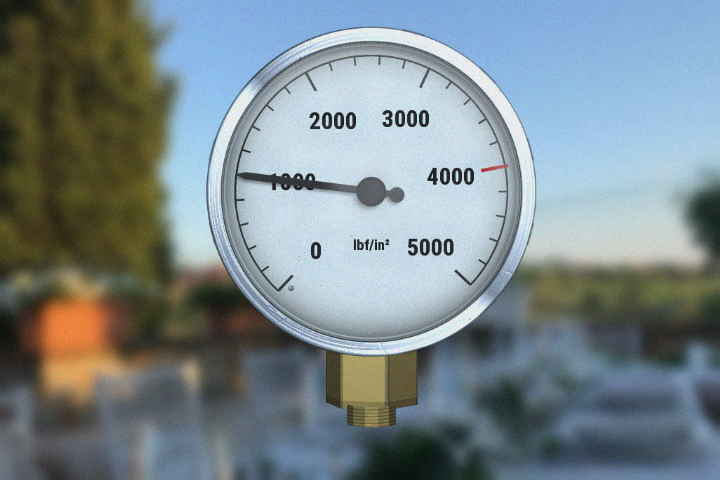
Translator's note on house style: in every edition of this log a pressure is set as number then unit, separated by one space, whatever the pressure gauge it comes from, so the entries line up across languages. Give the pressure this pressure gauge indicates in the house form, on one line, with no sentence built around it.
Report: 1000 psi
